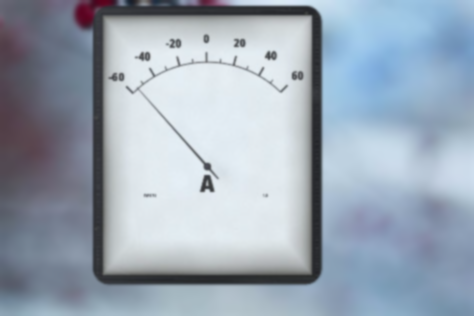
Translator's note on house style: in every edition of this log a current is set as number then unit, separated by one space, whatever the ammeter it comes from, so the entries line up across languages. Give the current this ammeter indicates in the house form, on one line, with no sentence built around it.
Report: -55 A
